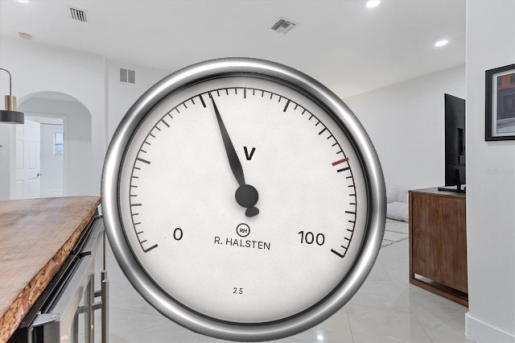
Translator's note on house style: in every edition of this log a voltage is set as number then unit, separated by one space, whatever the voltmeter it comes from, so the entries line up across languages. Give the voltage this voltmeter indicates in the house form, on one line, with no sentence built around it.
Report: 42 V
